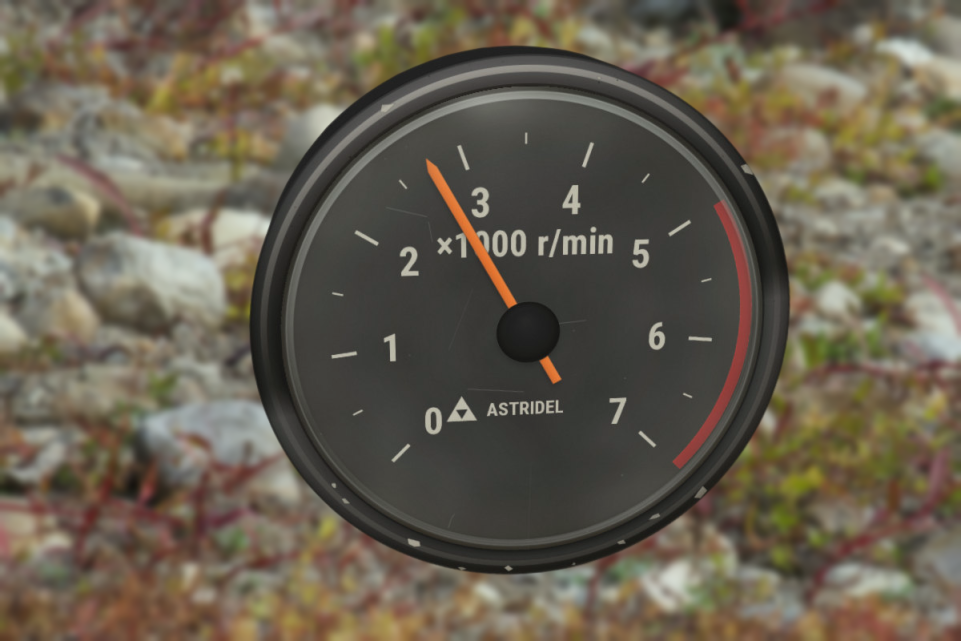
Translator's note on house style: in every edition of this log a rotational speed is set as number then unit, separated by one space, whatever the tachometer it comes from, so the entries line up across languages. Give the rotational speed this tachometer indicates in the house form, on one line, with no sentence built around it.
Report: 2750 rpm
